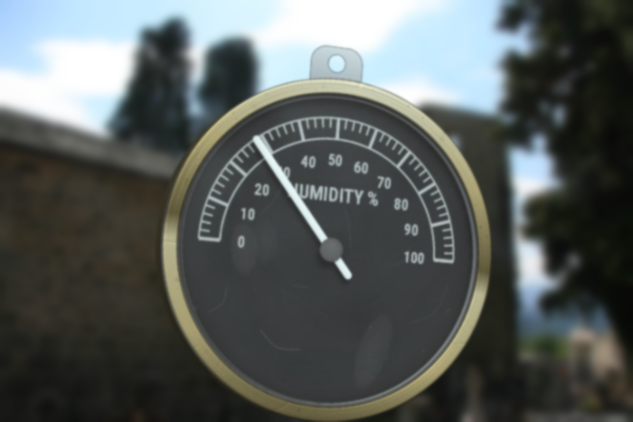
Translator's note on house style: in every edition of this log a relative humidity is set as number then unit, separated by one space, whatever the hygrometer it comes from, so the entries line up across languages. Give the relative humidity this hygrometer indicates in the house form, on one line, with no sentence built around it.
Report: 28 %
